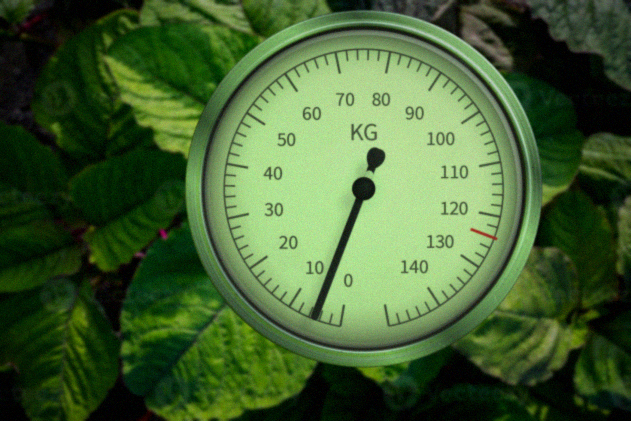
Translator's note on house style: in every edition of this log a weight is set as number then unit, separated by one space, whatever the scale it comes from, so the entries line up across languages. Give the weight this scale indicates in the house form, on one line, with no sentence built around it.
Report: 5 kg
